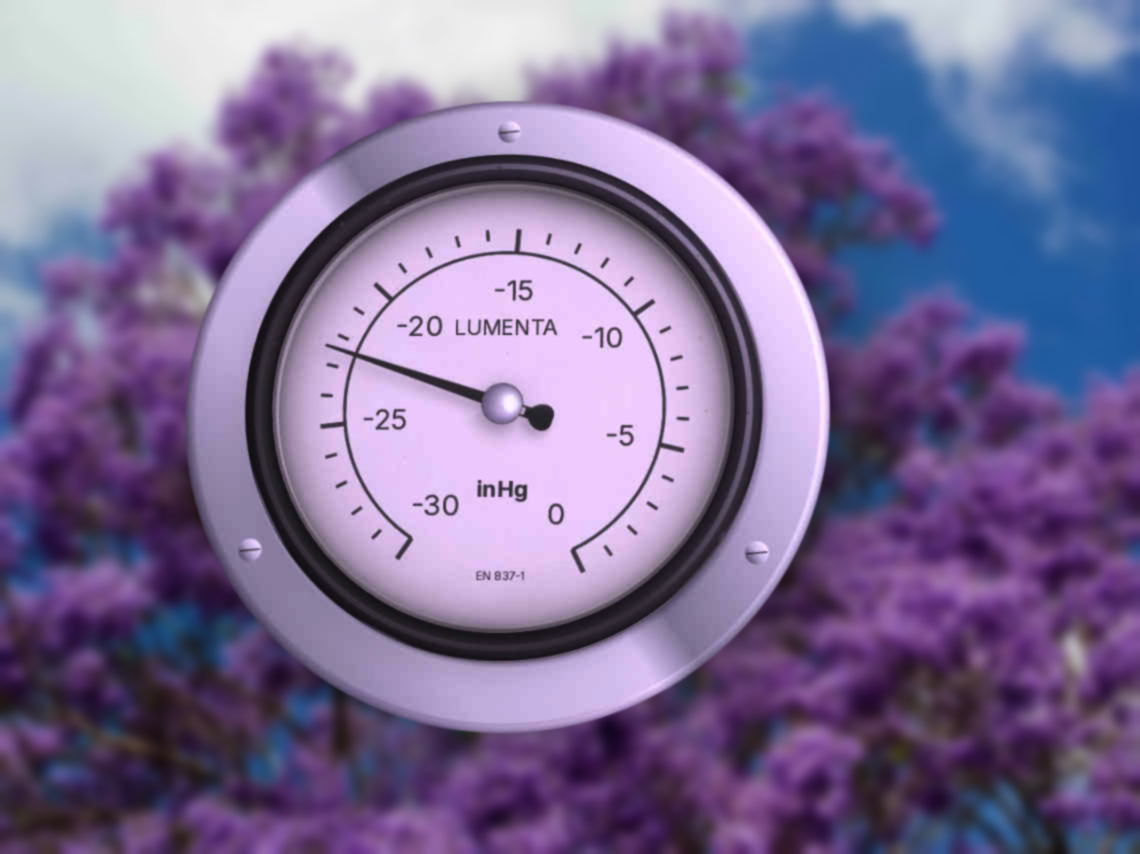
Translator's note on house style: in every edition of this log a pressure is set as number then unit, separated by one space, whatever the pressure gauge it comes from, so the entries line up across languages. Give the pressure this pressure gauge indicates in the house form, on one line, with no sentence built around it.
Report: -22.5 inHg
